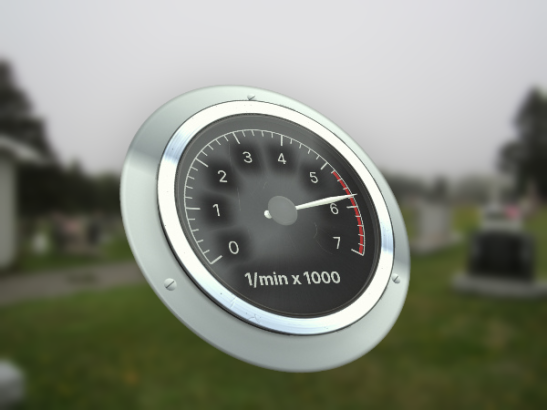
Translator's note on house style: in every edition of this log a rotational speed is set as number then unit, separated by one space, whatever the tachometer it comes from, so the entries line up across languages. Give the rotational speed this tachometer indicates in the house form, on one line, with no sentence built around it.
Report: 5800 rpm
